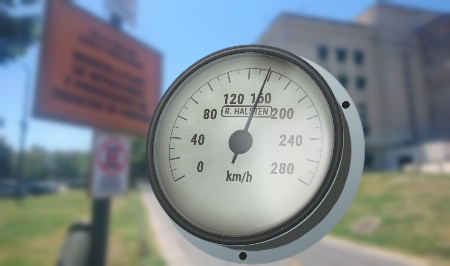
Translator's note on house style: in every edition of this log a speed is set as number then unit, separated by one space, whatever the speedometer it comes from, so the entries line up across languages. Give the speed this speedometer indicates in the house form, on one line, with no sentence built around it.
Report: 160 km/h
